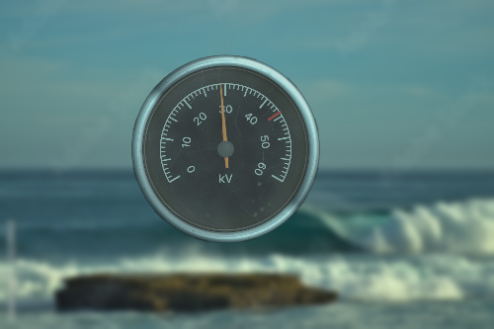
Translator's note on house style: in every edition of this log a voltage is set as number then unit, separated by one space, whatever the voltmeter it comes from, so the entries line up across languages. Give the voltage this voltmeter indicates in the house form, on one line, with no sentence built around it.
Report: 29 kV
